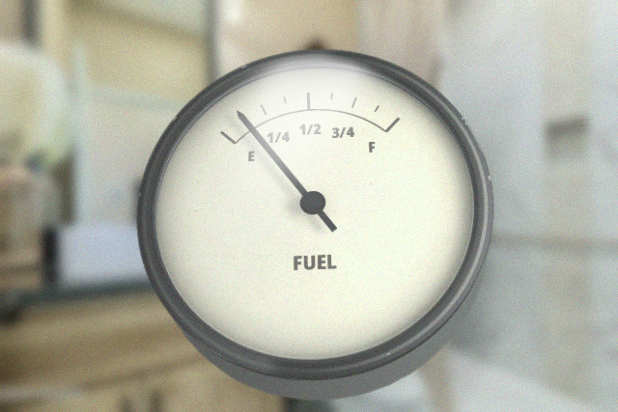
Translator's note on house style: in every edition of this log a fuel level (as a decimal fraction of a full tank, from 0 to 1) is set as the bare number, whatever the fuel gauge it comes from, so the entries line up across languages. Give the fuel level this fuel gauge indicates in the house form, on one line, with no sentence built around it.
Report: 0.125
